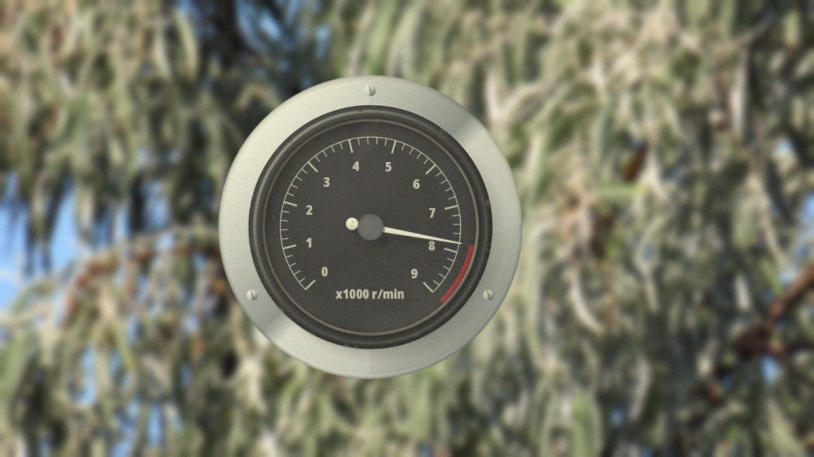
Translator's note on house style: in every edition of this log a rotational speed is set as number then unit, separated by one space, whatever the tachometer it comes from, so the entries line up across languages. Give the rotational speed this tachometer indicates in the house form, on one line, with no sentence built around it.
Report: 7800 rpm
